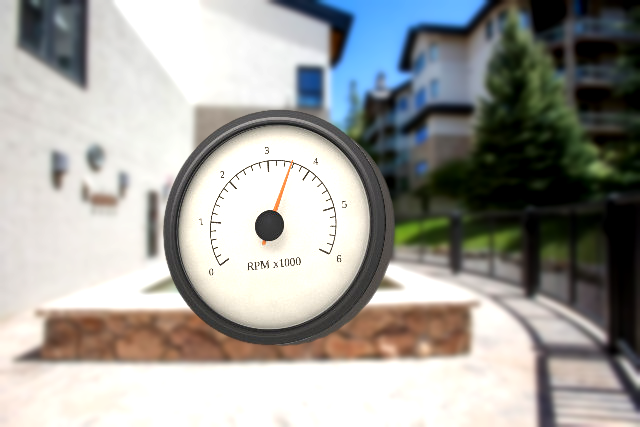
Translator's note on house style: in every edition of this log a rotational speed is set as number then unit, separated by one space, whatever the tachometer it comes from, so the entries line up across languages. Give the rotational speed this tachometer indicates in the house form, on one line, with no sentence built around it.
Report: 3600 rpm
